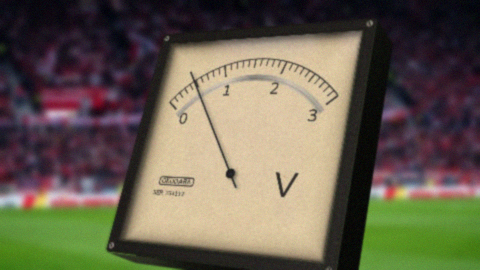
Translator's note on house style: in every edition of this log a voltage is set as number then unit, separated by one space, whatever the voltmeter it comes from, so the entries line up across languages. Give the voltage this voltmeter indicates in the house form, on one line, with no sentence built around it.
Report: 0.5 V
